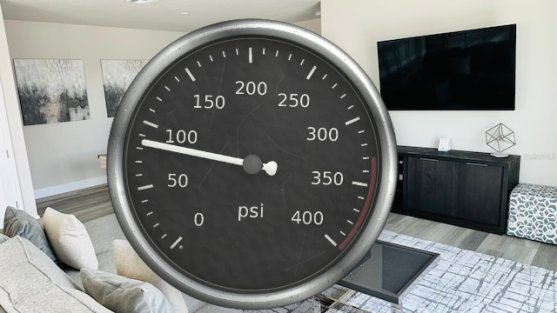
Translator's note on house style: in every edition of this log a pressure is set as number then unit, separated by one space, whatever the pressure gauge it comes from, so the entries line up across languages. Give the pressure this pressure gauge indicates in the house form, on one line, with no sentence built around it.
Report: 85 psi
